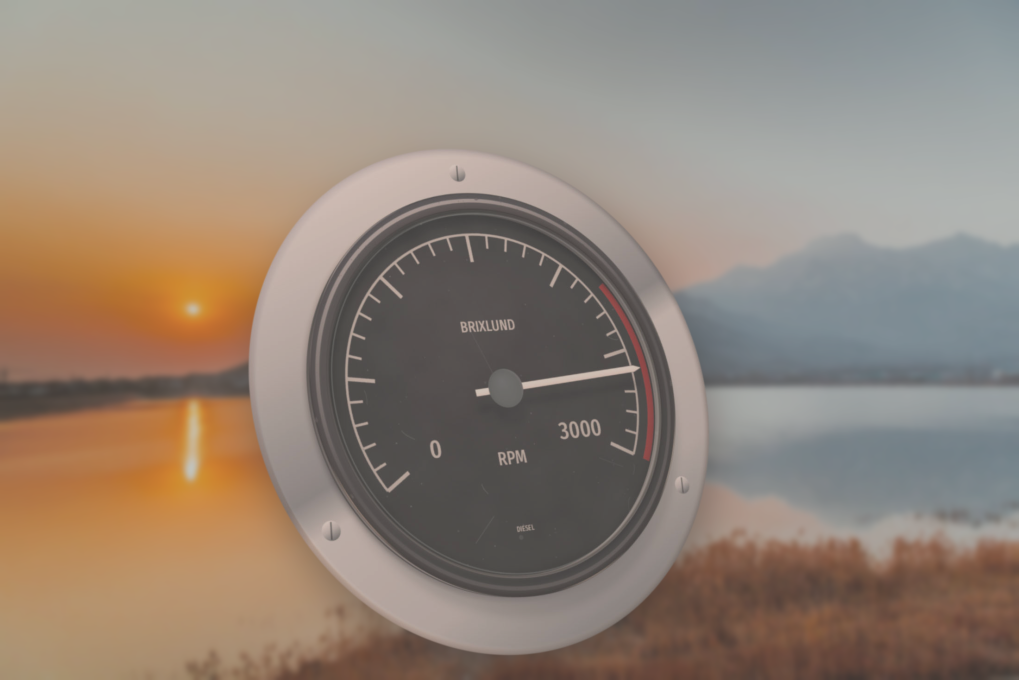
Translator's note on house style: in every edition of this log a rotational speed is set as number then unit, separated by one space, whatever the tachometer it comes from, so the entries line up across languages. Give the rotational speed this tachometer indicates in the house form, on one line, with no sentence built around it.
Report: 2600 rpm
